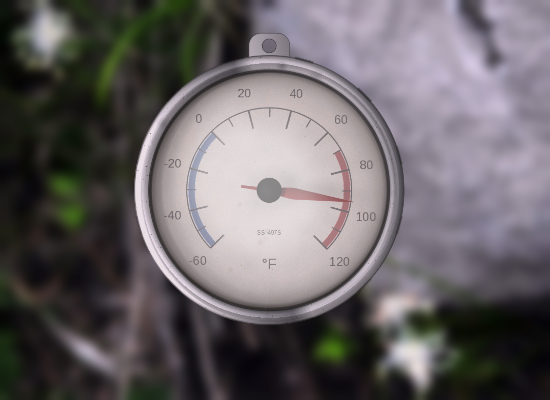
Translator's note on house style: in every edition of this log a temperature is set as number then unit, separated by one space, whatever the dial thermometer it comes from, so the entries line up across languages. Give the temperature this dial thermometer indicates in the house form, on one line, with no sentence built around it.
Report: 95 °F
